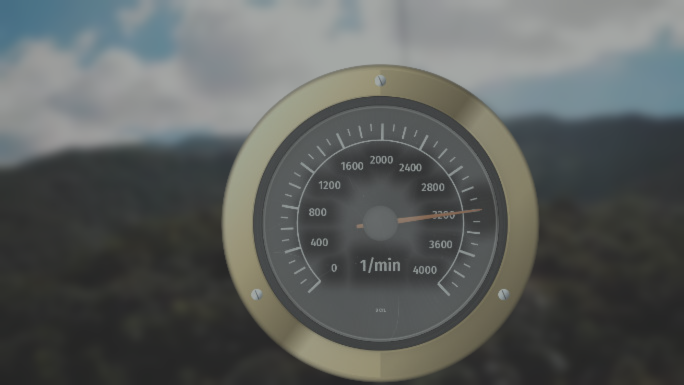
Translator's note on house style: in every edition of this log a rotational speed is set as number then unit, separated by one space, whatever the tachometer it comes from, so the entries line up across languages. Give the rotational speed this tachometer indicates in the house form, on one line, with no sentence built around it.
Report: 3200 rpm
